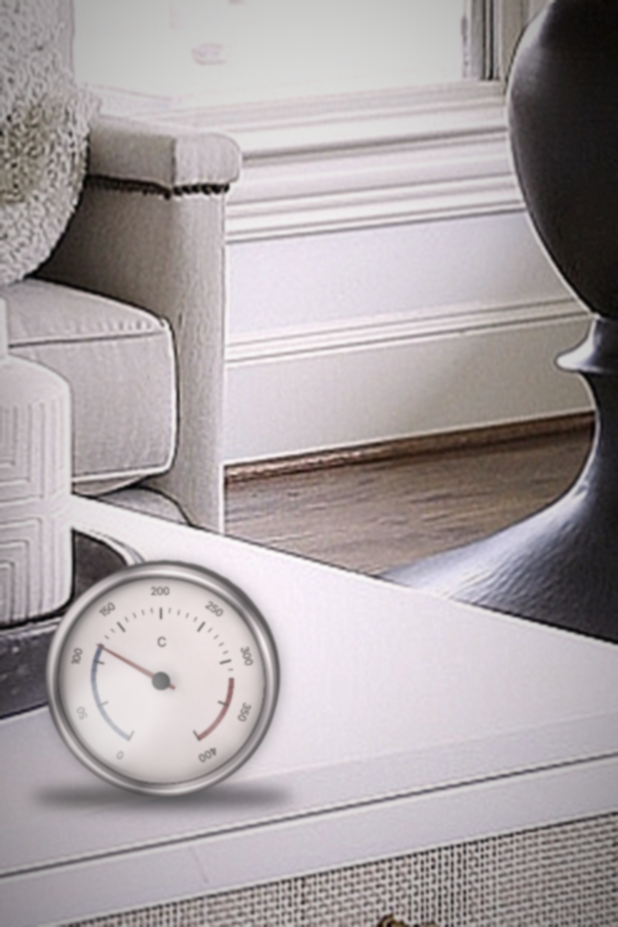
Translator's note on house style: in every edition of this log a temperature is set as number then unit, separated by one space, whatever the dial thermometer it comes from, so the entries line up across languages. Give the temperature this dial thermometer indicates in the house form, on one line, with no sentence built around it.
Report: 120 °C
